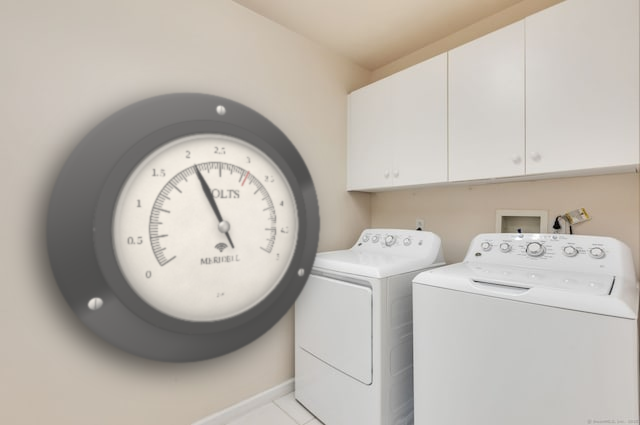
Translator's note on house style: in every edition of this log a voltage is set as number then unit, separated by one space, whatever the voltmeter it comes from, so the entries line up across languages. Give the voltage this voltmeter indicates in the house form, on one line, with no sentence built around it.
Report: 2 V
